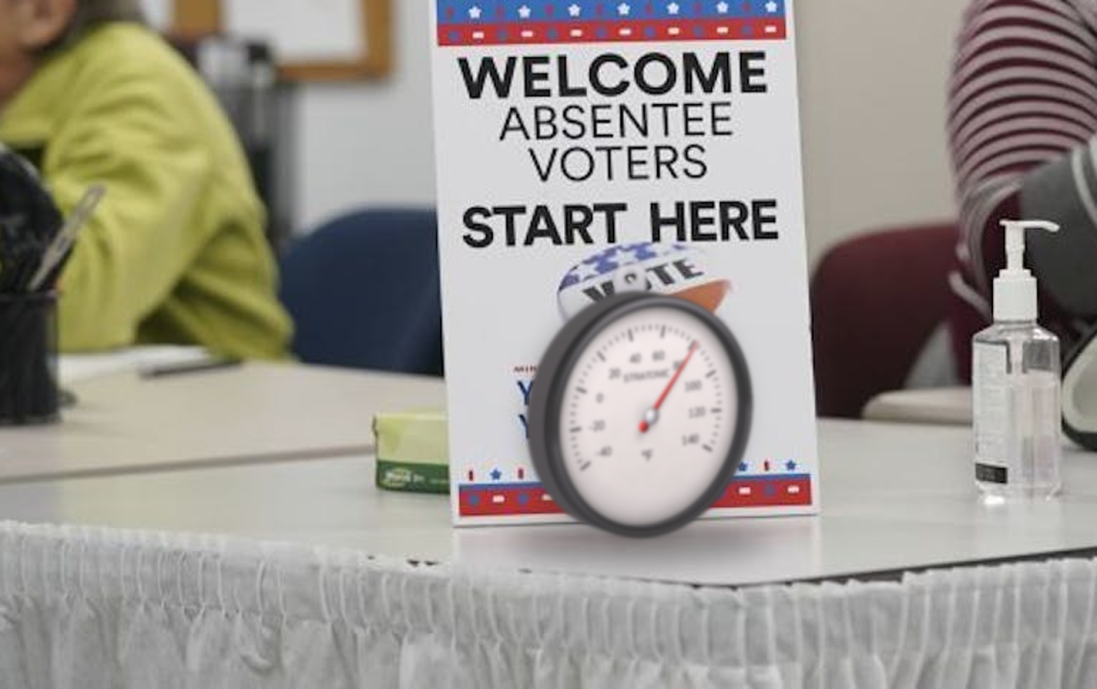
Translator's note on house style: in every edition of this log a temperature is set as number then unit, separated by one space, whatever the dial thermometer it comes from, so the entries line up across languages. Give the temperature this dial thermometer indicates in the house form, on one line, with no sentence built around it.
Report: 80 °F
